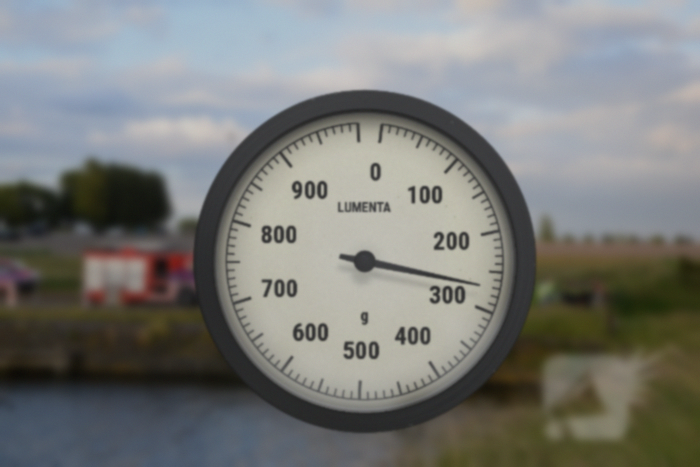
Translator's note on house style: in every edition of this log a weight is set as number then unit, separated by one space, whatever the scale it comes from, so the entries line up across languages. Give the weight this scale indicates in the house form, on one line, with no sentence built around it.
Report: 270 g
